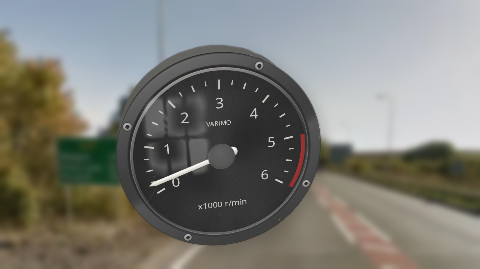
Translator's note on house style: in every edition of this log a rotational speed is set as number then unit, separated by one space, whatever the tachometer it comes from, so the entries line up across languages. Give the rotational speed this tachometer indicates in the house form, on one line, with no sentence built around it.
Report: 250 rpm
